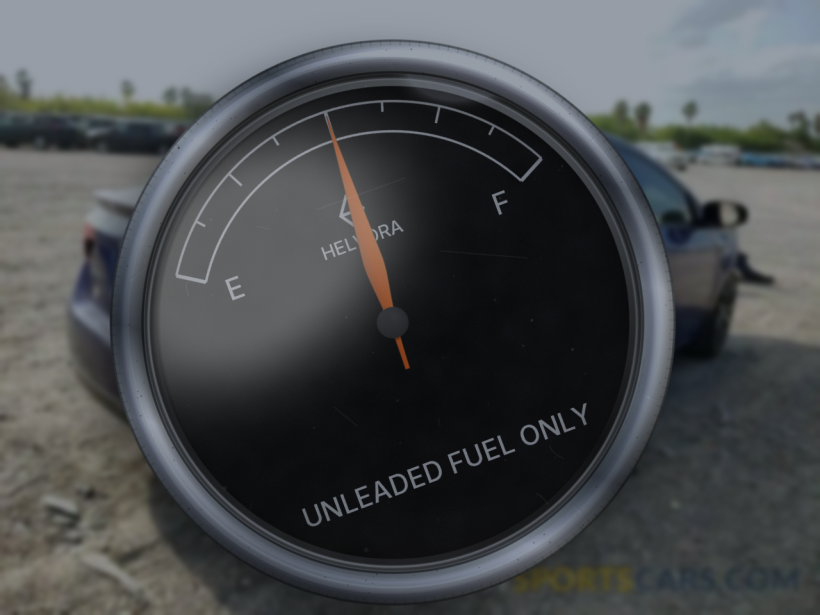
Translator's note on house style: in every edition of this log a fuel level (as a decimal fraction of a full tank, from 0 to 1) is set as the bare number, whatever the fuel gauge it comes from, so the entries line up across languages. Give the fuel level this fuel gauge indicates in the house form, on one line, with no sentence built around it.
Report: 0.5
